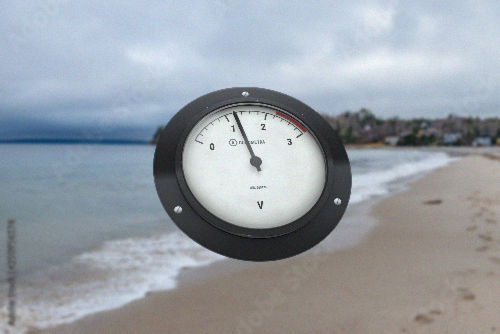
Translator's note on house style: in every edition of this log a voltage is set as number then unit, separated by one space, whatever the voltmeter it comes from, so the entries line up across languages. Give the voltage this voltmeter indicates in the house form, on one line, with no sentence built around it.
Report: 1.2 V
